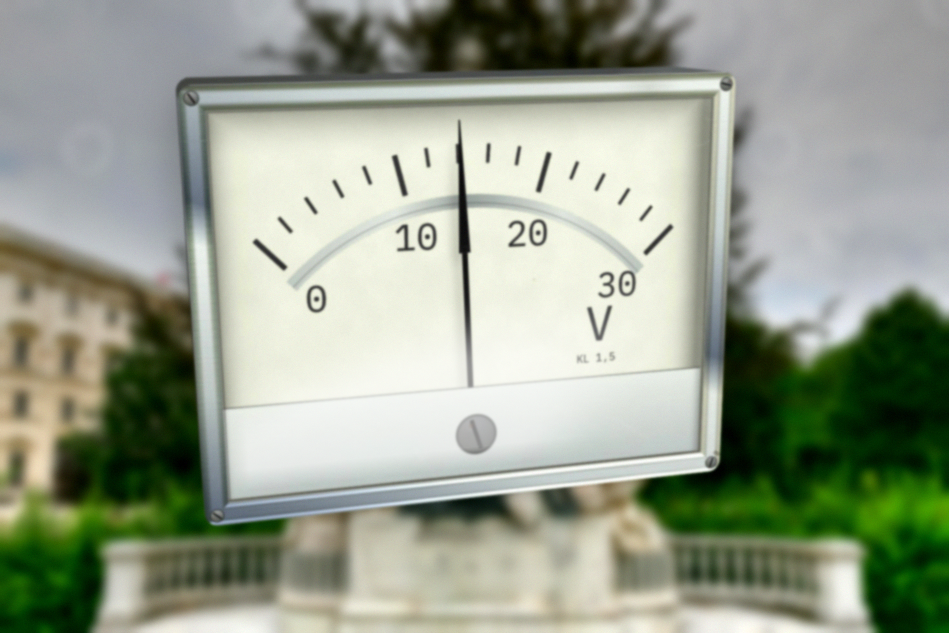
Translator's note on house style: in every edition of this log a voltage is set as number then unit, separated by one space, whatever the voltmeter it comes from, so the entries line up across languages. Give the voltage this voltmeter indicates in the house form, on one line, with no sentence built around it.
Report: 14 V
